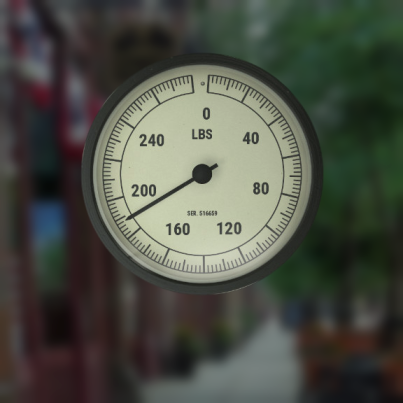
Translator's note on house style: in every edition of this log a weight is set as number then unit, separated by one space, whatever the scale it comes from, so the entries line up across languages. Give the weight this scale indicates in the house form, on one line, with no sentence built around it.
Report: 188 lb
